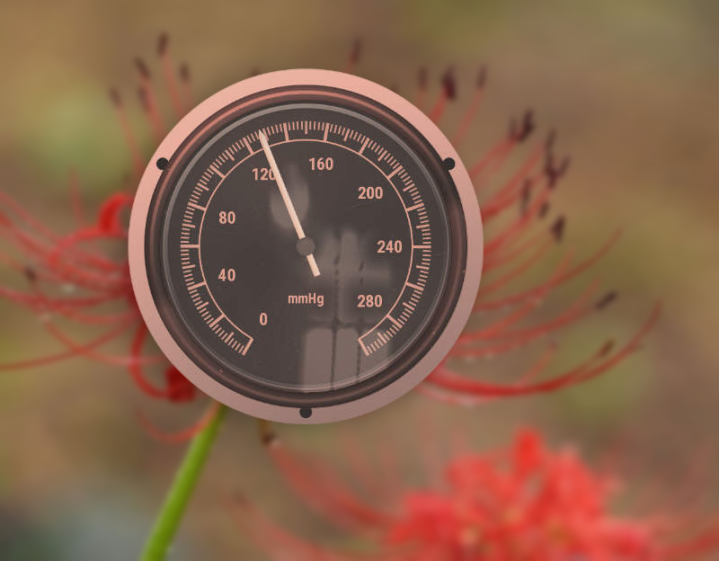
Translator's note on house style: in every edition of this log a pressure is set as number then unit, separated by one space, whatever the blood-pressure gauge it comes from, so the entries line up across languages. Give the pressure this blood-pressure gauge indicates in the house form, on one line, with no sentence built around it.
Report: 128 mmHg
